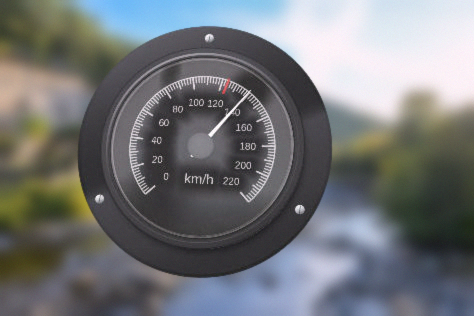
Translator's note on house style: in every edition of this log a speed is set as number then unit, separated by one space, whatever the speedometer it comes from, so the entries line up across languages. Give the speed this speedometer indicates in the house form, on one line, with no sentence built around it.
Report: 140 km/h
